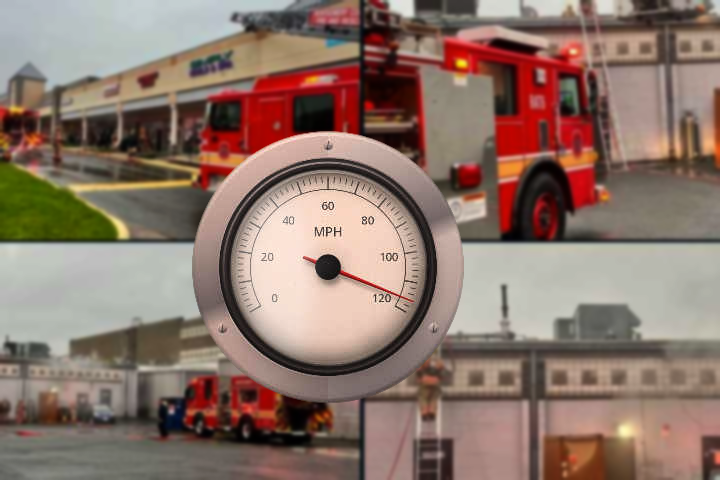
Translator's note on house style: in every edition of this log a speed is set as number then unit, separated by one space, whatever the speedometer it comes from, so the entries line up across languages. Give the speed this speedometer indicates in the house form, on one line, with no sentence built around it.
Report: 116 mph
